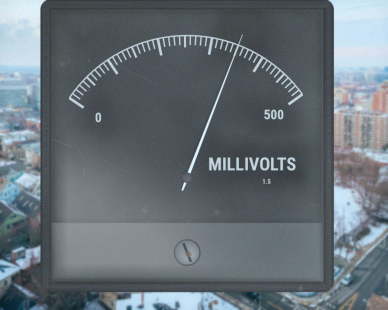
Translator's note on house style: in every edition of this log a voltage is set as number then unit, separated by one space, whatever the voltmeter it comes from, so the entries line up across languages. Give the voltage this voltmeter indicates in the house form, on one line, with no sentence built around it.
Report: 350 mV
